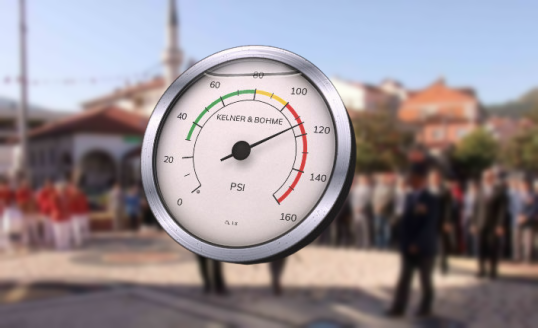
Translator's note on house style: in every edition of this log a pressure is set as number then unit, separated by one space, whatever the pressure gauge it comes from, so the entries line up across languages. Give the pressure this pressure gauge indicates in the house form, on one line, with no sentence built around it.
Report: 115 psi
